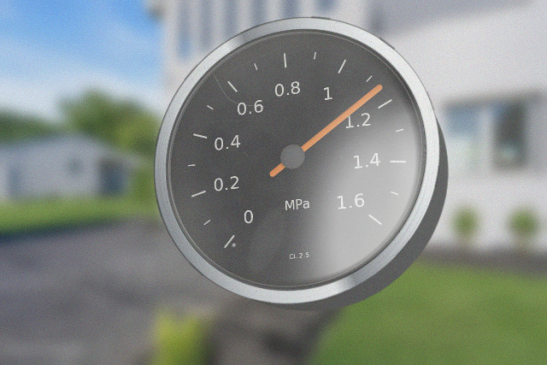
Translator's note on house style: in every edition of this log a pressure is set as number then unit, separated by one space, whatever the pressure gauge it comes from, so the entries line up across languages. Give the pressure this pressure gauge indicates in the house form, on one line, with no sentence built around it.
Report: 1.15 MPa
